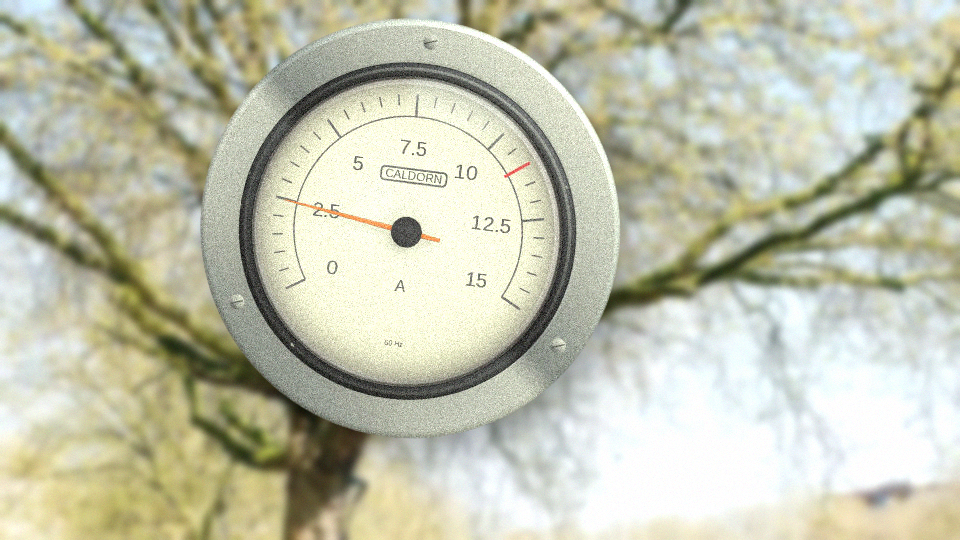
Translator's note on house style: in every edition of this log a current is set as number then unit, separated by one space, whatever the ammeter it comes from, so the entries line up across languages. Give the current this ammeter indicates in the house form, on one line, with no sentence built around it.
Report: 2.5 A
